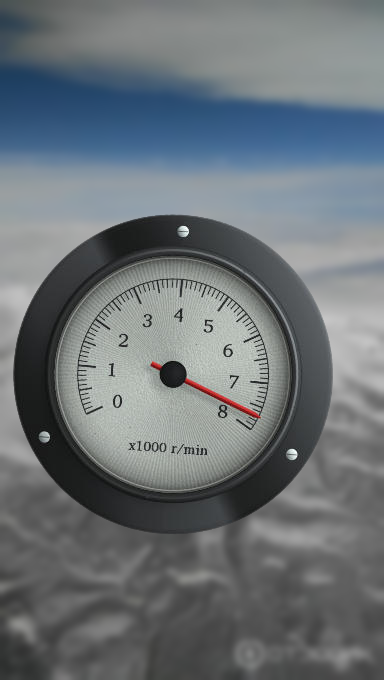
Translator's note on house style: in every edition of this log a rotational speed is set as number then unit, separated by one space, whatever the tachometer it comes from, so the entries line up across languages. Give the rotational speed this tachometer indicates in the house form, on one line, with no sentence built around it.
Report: 7700 rpm
